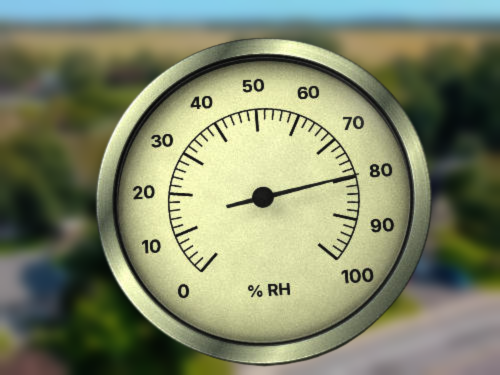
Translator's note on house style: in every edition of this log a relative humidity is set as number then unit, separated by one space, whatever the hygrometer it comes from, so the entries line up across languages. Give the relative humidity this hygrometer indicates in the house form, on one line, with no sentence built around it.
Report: 80 %
